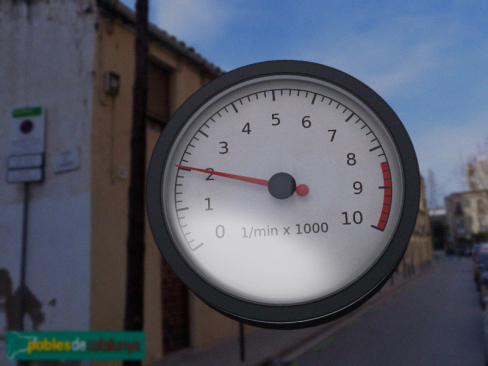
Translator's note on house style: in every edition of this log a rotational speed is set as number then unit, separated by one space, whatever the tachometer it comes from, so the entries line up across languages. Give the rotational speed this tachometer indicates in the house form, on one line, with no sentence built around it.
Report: 2000 rpm
